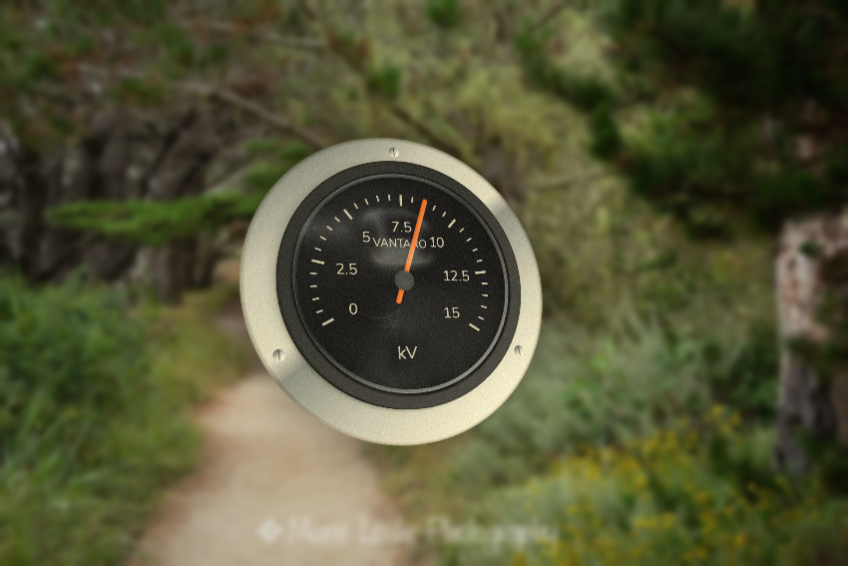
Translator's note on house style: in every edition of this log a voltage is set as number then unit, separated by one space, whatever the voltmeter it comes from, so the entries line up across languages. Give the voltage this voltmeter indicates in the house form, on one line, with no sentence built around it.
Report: 8.5 kV
